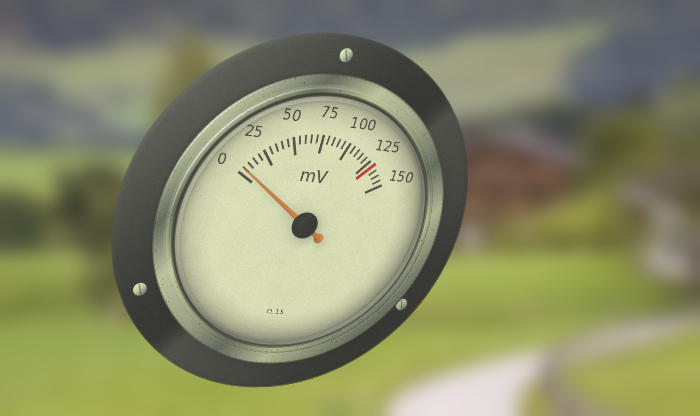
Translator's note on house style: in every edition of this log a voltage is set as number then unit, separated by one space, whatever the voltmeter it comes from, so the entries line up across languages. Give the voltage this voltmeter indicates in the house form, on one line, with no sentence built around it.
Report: 5 mV
